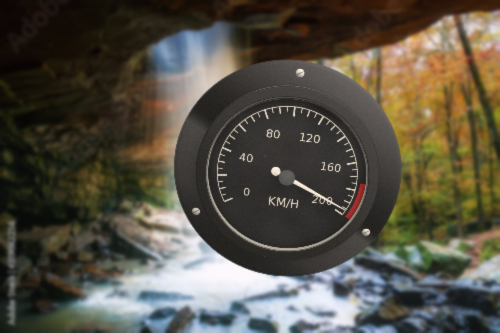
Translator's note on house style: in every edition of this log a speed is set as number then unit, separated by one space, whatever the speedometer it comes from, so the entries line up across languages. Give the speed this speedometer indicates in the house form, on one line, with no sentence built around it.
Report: 195 km/h
